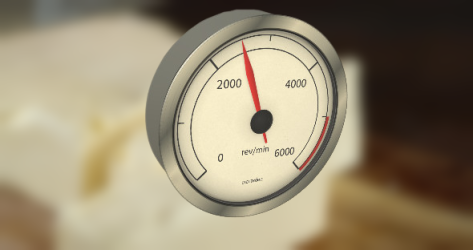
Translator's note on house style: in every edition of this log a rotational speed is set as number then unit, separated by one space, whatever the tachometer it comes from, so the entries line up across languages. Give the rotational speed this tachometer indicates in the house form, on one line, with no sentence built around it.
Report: 2500 rpm
